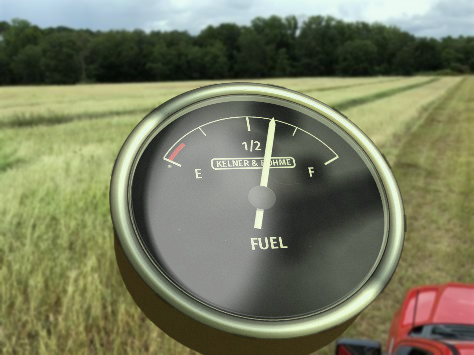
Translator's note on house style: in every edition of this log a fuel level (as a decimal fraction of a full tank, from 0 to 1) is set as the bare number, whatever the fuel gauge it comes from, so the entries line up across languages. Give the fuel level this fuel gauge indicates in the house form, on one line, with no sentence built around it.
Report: 0.625
